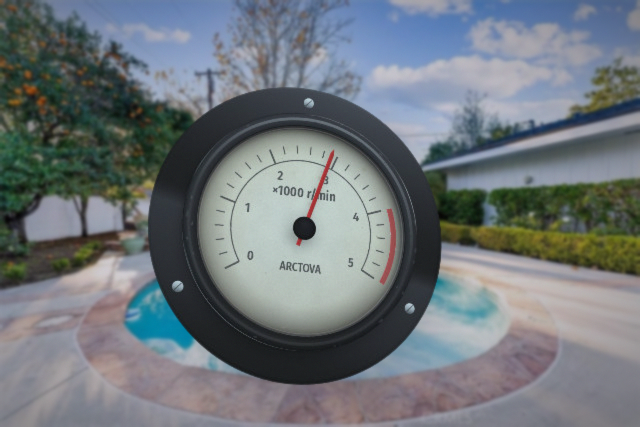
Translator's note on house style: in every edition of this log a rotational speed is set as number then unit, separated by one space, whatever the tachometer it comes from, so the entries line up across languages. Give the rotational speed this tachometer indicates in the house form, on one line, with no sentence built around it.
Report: 2900 rpm
